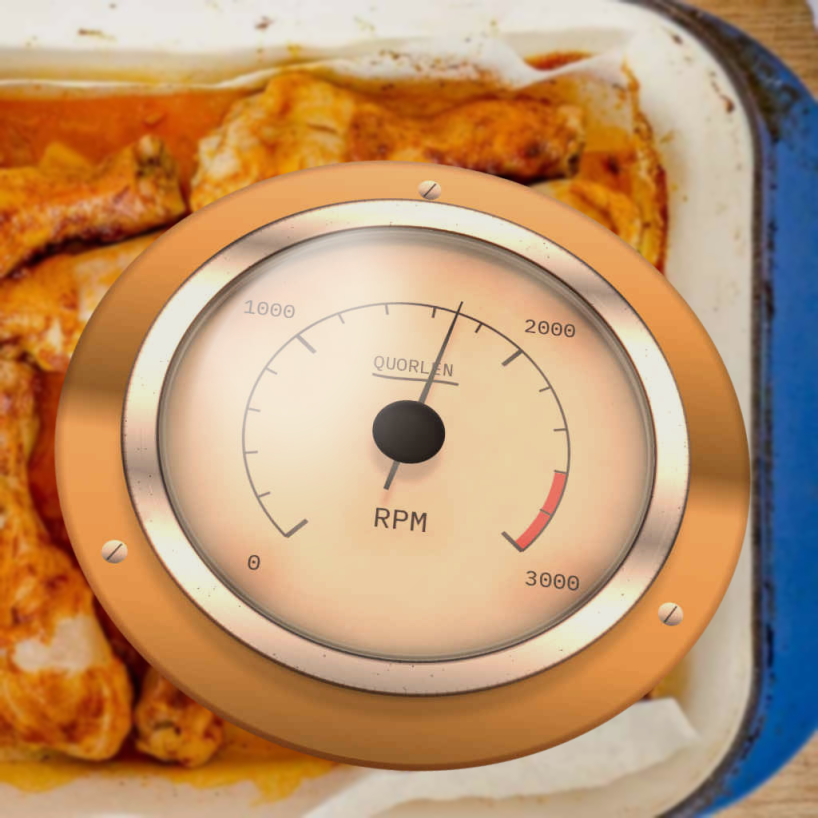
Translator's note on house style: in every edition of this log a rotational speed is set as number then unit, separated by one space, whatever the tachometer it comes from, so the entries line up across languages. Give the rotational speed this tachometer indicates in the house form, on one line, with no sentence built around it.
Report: 1700 rpm
